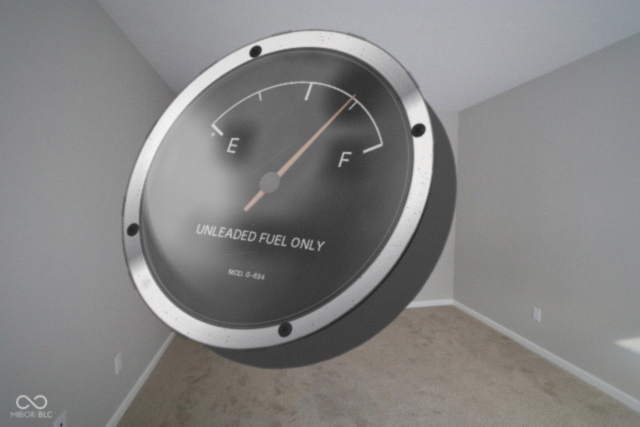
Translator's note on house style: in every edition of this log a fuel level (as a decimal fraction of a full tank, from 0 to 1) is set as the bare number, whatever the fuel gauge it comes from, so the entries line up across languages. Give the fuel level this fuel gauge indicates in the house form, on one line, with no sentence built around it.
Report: 0.75
